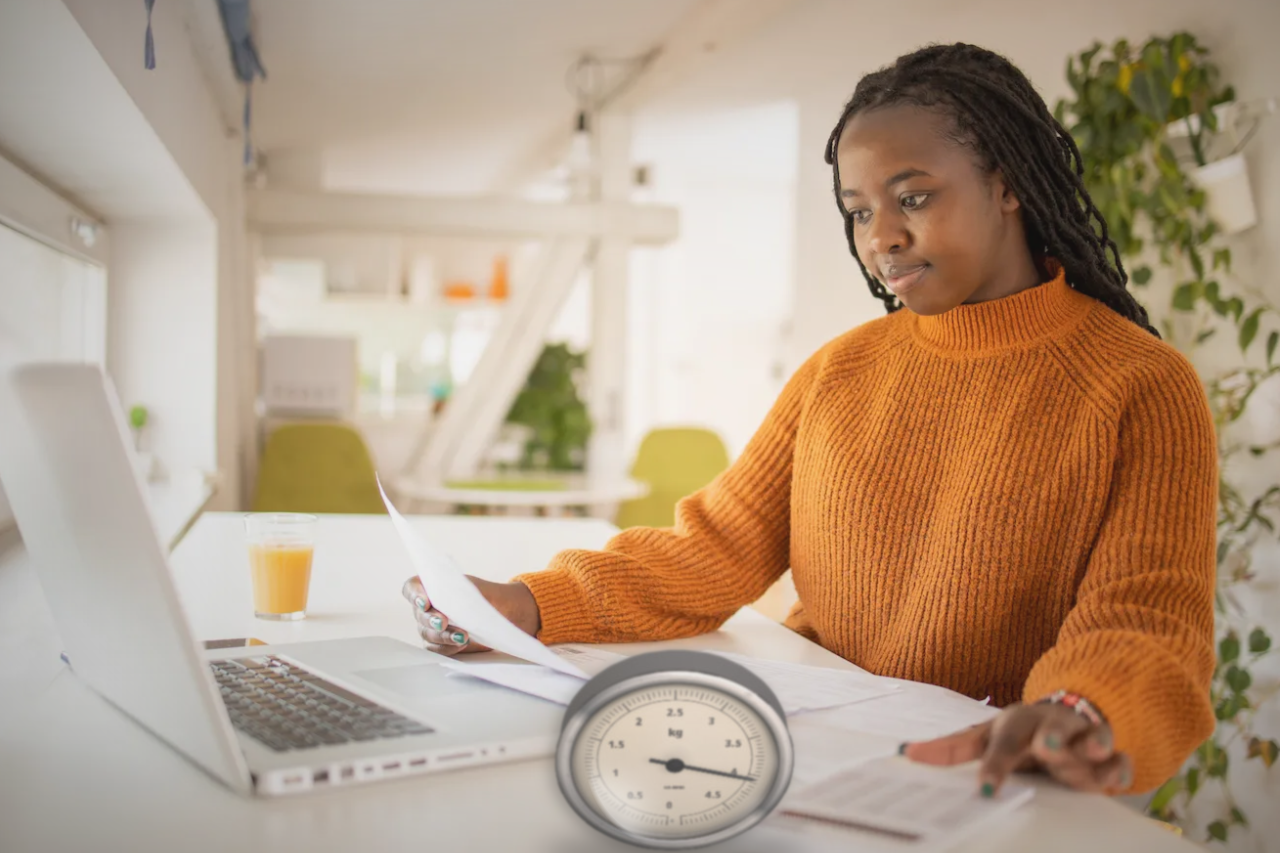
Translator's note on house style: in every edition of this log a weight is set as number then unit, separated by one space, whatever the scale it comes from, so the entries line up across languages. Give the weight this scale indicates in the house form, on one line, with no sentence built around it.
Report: 4 kg
